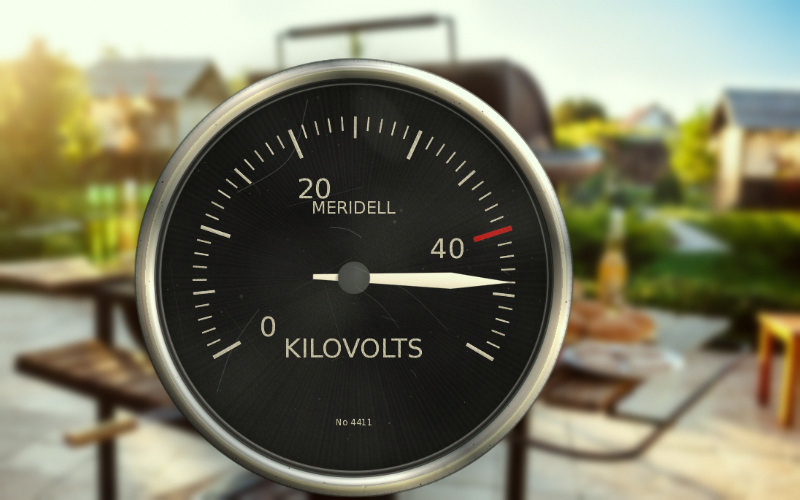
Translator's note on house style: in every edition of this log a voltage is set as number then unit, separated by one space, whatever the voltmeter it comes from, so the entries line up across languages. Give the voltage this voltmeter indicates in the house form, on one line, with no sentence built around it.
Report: 44 kV
